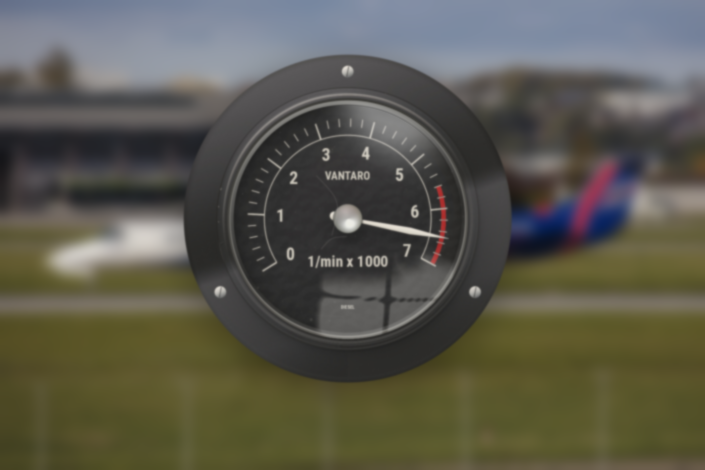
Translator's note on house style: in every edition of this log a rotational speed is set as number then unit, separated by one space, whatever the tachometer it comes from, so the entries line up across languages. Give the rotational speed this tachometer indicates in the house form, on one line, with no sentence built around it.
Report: 6500 rpm
